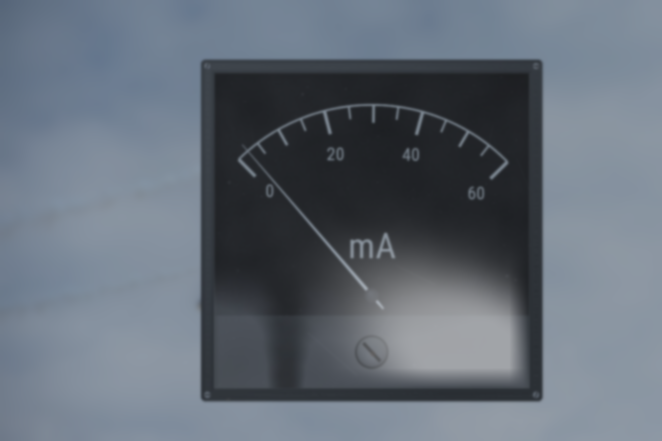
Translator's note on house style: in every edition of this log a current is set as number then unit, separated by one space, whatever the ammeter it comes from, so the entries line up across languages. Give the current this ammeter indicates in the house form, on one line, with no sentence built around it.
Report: 2.5 mA
